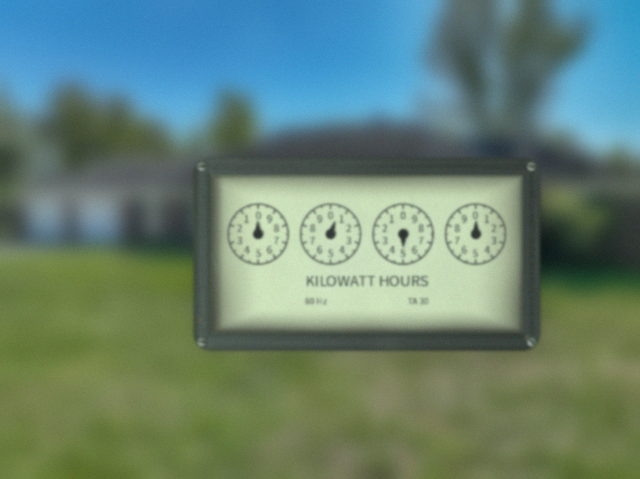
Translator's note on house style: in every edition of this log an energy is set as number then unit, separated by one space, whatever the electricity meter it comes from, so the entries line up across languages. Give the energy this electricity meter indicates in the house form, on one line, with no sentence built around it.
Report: 50 kWh
